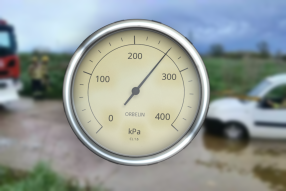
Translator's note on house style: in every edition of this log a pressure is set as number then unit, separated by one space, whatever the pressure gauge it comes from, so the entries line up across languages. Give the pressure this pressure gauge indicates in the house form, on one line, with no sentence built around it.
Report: 260 kPa
